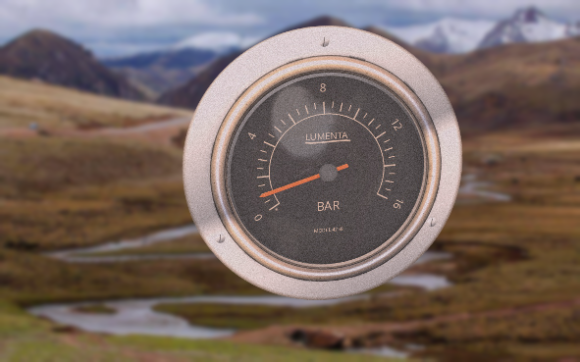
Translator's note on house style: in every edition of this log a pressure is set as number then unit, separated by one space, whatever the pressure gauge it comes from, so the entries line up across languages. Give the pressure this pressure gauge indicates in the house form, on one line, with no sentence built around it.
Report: 1 bar
